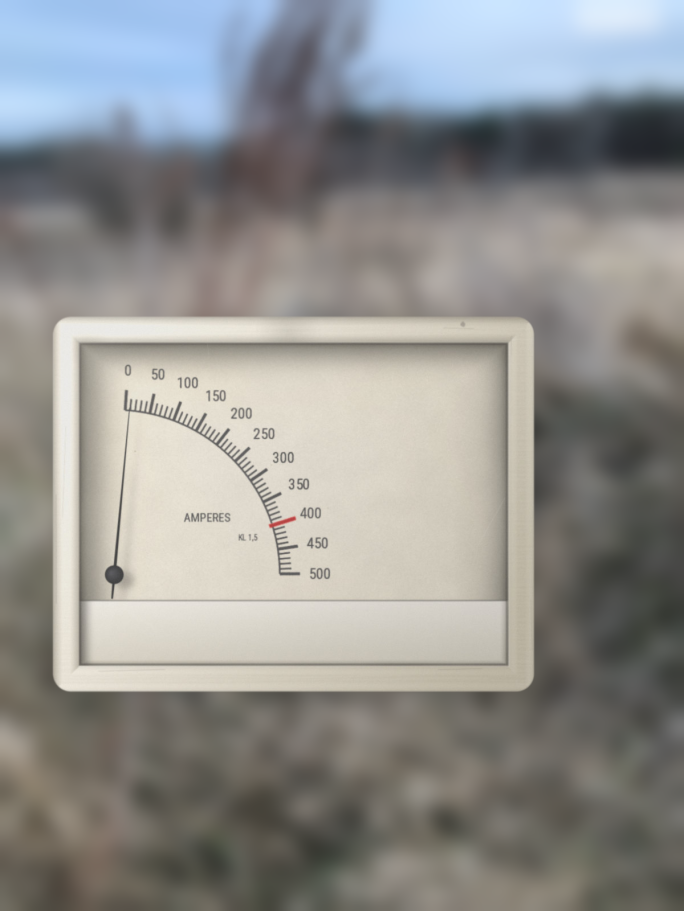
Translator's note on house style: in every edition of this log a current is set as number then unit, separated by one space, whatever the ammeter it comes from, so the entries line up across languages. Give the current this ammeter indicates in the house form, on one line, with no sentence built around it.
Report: 10 A
